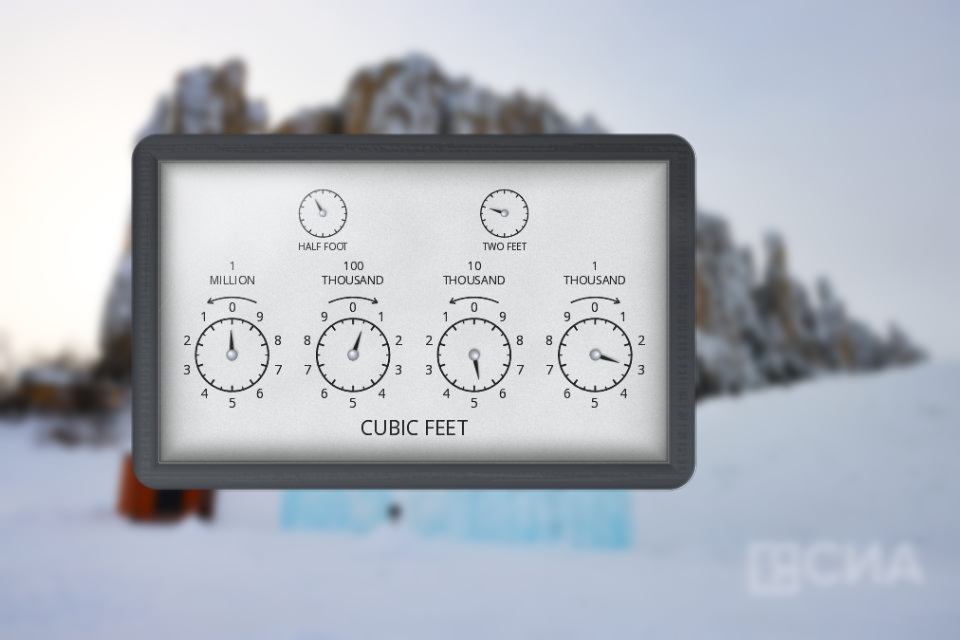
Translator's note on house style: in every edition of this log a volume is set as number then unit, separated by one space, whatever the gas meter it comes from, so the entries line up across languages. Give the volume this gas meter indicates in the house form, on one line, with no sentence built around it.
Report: 5300 ft³
